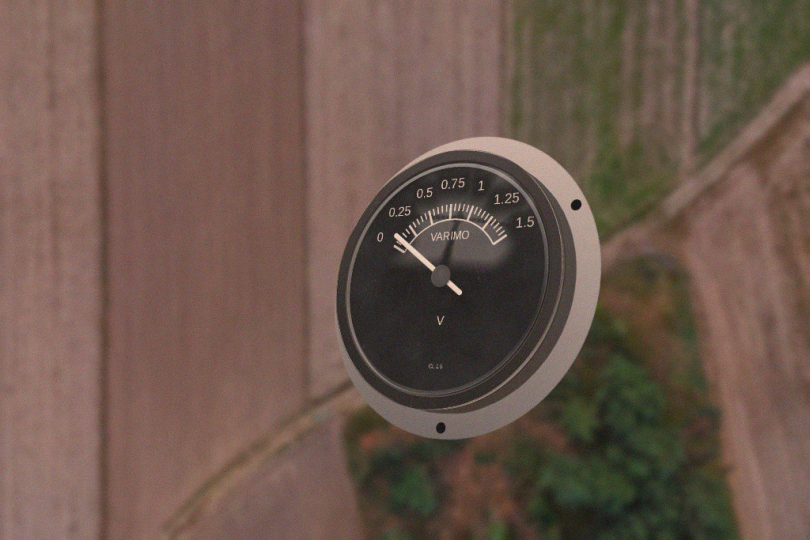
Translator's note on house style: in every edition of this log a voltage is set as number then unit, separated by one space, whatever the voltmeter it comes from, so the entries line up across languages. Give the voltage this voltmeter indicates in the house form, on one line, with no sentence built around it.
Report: 0.1 V
